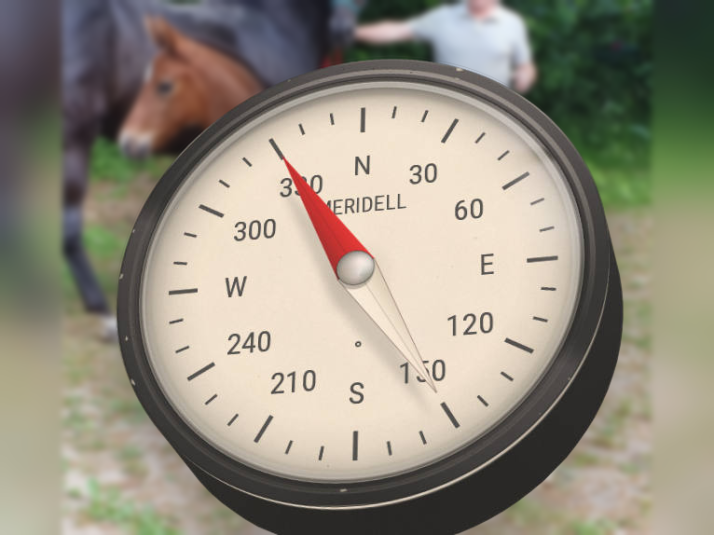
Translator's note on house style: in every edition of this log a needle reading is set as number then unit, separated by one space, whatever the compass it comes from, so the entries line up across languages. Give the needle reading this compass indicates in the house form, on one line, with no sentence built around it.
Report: 330 °
